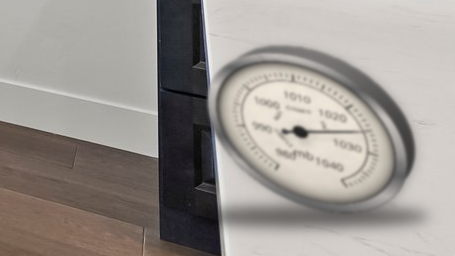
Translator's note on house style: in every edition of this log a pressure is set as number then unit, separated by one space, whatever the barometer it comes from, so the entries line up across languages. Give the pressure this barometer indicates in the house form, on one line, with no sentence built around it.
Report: 1025 mbar
